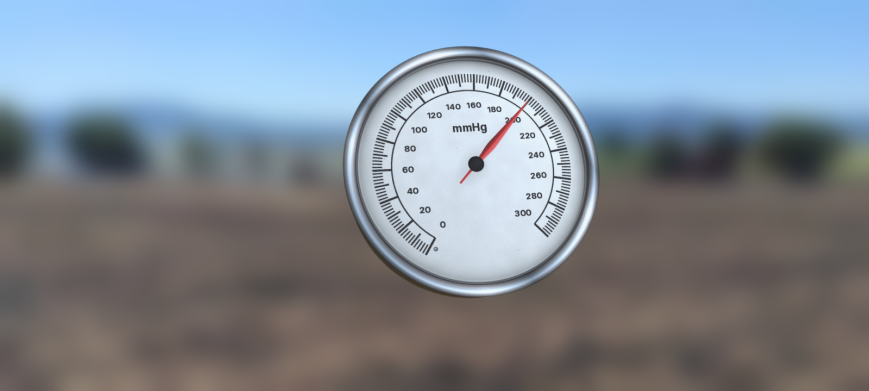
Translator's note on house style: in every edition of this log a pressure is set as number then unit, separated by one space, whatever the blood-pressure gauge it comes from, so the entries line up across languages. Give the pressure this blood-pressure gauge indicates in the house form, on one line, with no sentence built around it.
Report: 200 mmHg
